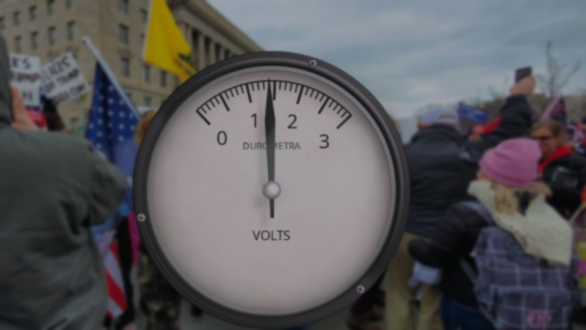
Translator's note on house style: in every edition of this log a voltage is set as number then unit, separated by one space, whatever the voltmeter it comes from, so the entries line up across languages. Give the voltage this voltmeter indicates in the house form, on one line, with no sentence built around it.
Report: 1.4 V
